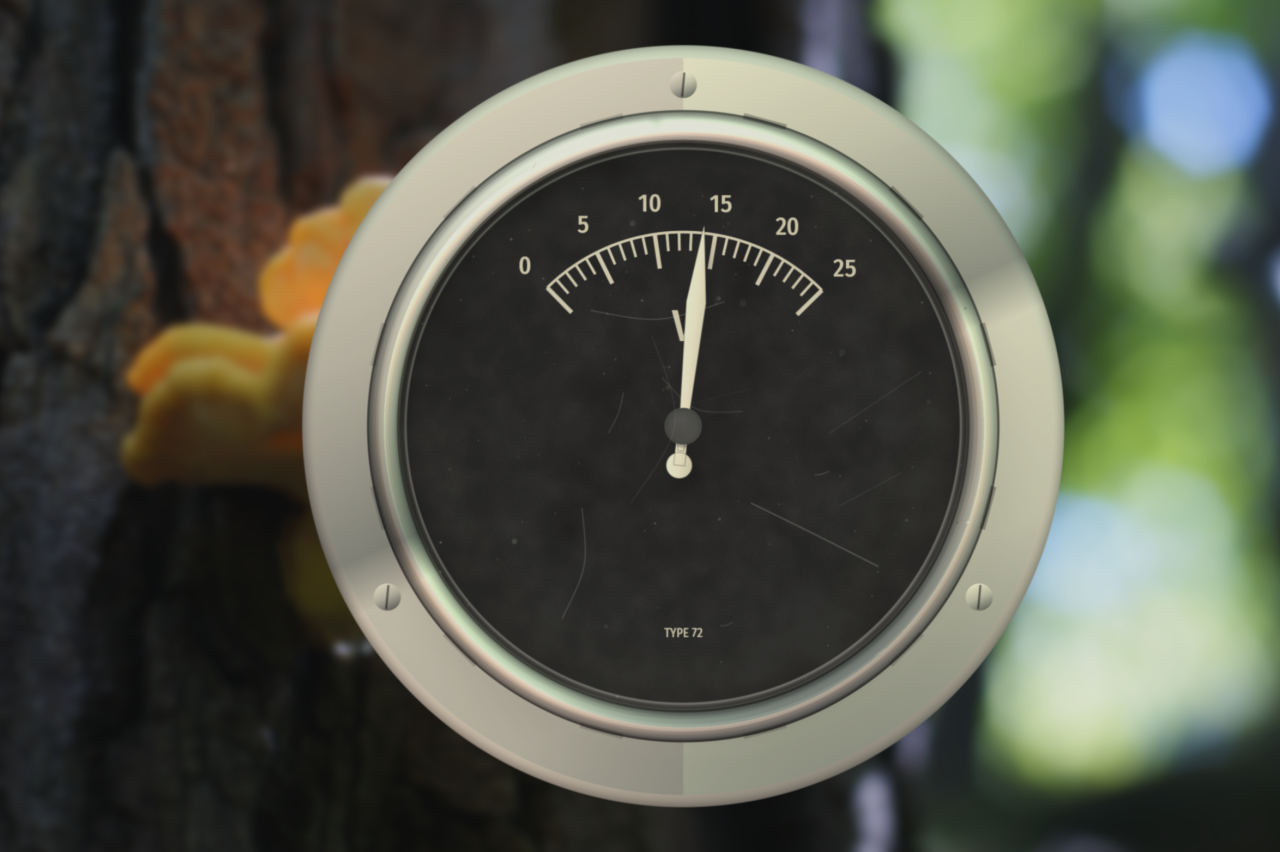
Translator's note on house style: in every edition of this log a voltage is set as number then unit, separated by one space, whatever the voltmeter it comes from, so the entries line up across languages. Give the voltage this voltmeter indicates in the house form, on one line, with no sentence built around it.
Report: 14 V
